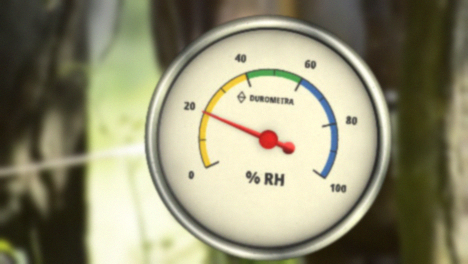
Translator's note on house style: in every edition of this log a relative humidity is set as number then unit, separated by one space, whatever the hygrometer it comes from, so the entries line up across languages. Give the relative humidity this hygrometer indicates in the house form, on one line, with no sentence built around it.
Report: 20 %
